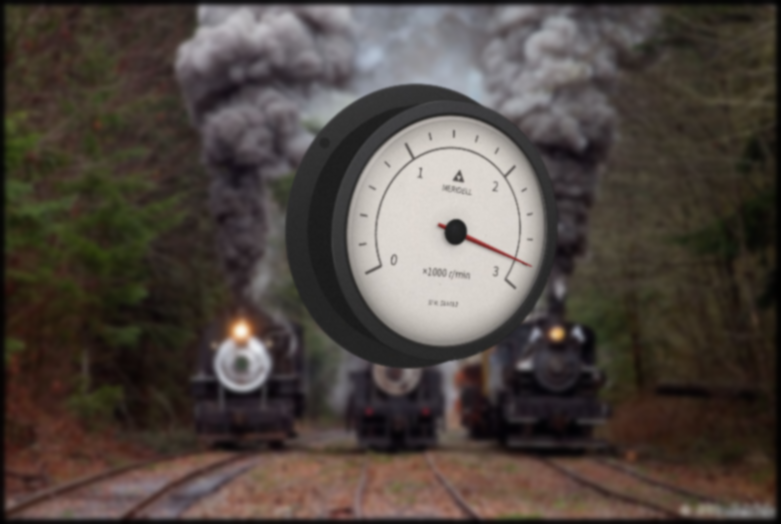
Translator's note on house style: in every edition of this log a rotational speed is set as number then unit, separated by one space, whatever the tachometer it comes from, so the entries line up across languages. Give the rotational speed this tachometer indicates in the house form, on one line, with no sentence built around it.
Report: 2800 rpm
